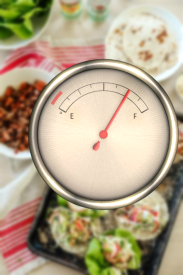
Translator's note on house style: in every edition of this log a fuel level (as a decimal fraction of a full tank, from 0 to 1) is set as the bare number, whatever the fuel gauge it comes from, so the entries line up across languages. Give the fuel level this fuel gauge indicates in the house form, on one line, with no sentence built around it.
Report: 0.75
